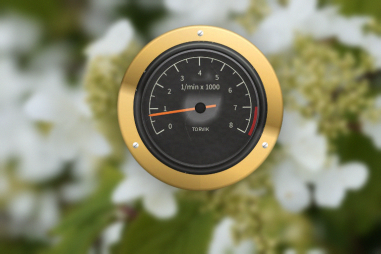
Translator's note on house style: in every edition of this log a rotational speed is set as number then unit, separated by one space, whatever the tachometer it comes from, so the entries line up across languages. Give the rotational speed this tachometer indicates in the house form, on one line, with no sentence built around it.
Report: 750 rpm
